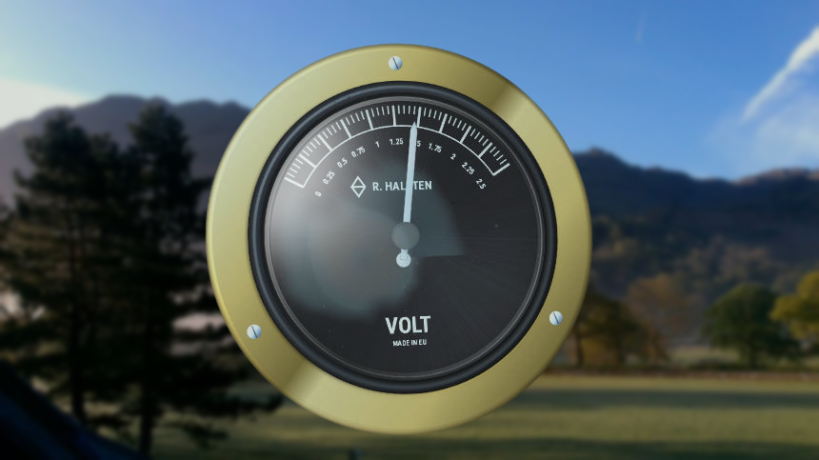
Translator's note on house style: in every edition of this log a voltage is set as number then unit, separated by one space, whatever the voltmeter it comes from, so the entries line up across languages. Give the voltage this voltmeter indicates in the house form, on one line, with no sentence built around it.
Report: 1.45 V
